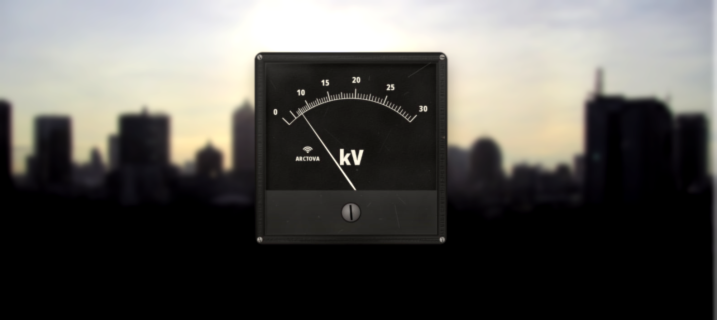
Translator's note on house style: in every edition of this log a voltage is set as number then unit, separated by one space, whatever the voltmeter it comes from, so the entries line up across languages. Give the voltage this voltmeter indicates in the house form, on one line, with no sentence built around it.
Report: 7.5 kV
